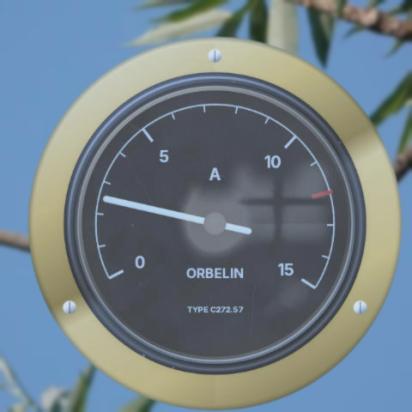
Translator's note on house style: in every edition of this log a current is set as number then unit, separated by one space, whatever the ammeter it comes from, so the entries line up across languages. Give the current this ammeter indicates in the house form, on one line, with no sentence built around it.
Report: 2.5 A
